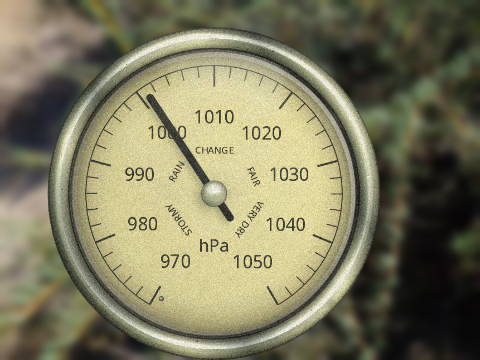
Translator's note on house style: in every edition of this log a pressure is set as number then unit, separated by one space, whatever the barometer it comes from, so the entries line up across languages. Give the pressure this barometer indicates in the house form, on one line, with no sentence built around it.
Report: 1001 hPa
